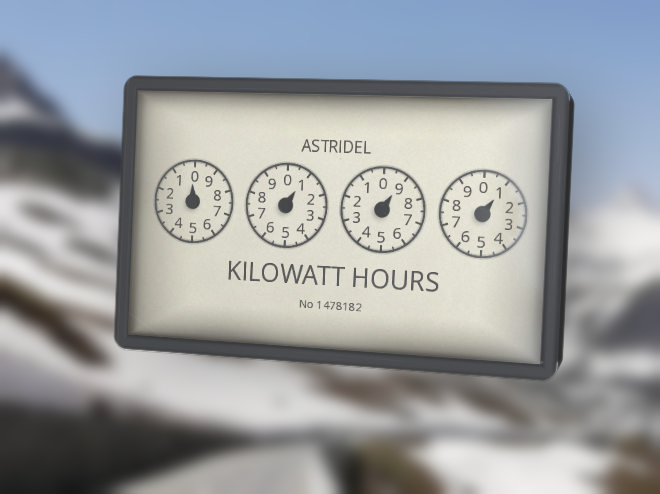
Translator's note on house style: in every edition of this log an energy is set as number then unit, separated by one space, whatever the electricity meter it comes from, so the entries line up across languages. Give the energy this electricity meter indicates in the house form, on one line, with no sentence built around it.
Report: 91 kWh
